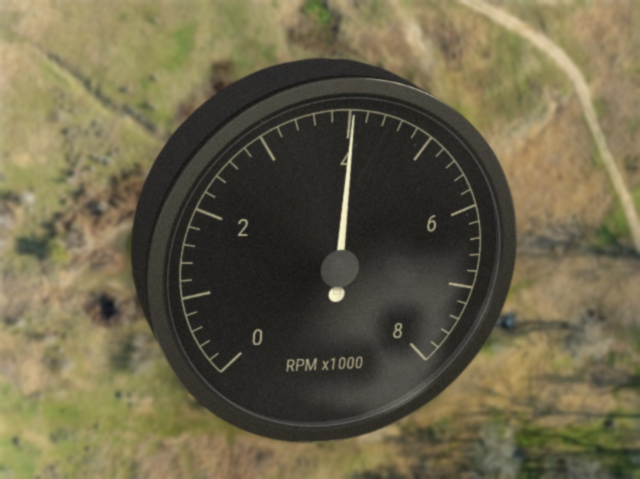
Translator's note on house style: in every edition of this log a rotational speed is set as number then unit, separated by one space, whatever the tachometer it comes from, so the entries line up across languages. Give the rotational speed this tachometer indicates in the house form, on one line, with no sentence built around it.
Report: 4000 rpm
